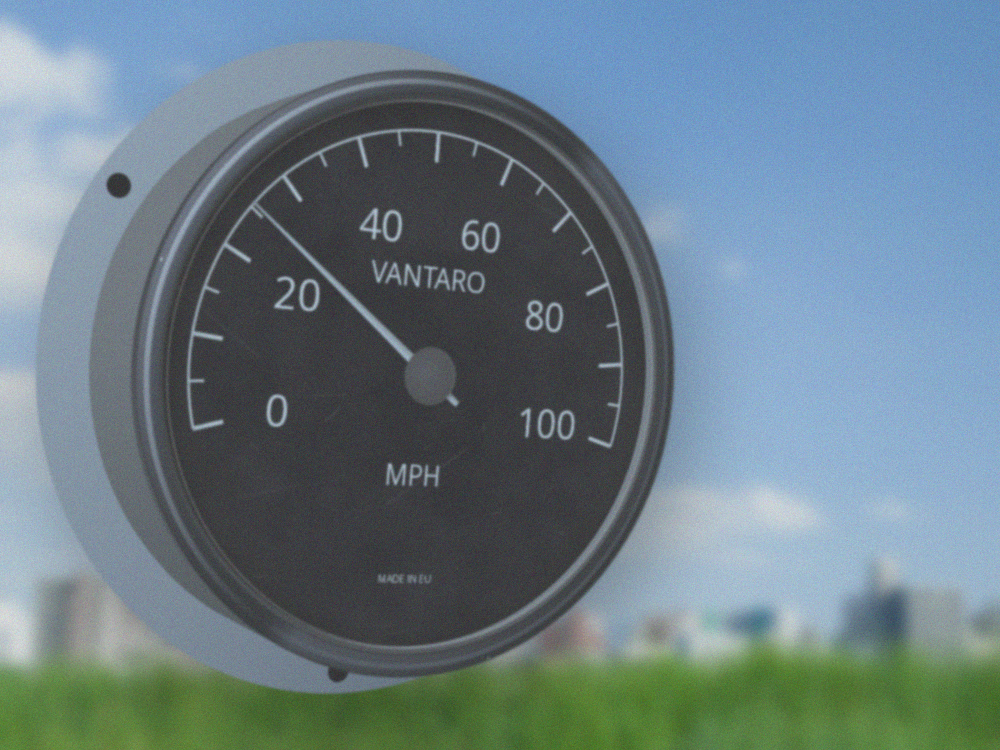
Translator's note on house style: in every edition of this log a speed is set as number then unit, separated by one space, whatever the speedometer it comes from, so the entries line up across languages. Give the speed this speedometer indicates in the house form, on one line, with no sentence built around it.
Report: 25 mph
